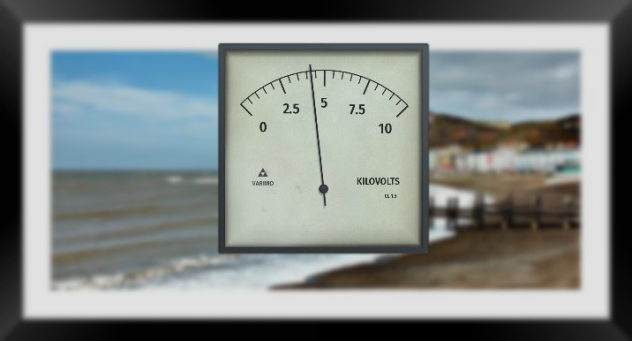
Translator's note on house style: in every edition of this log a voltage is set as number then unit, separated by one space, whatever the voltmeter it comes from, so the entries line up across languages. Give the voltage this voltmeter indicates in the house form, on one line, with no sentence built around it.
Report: 4.25 kV
